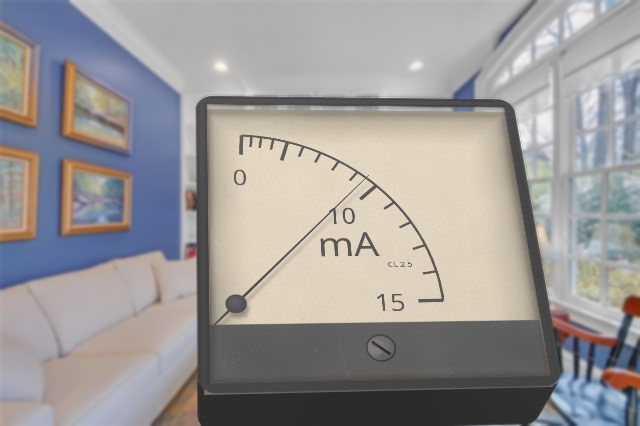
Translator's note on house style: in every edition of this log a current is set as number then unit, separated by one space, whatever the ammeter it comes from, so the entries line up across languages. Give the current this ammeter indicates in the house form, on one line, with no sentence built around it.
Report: 9.5 mA
